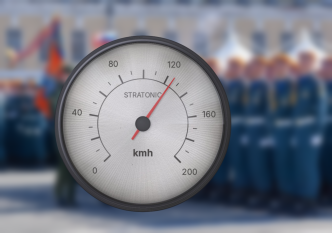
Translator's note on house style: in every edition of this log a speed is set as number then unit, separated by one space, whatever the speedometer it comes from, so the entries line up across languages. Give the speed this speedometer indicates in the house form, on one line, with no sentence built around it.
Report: 125 km/h
